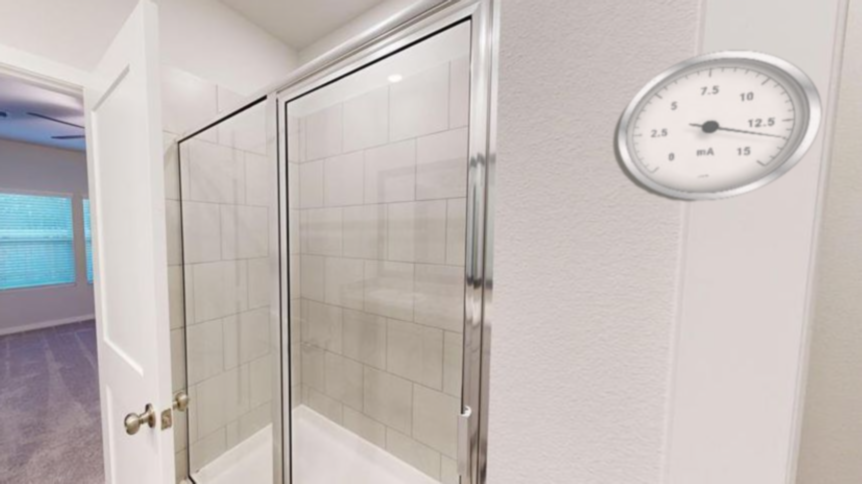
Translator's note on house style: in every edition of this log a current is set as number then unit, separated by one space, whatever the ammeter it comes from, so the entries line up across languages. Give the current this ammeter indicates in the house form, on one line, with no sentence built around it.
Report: 13.5 mA
